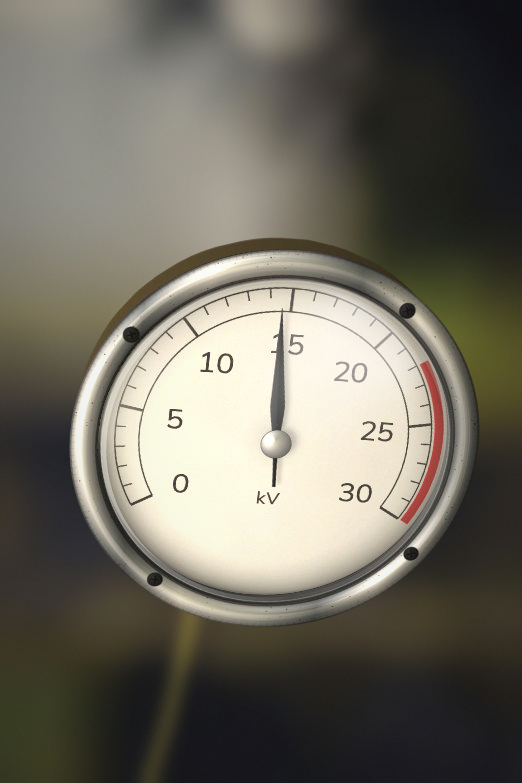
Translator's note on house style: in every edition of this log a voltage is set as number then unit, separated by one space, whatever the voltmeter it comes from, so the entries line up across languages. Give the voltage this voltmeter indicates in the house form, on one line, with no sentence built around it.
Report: 14.5 kV
